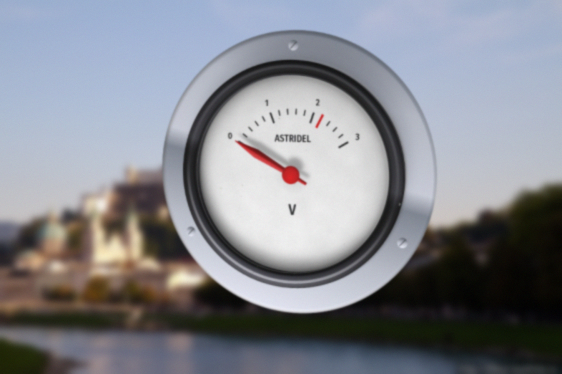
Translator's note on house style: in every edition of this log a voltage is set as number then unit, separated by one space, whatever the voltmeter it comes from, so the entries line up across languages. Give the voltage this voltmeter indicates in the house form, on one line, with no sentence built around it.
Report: 0 V
